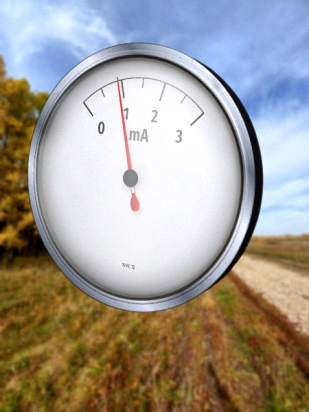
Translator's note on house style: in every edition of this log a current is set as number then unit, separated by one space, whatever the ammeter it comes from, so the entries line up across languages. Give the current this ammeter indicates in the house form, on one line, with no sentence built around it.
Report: 1 mA
